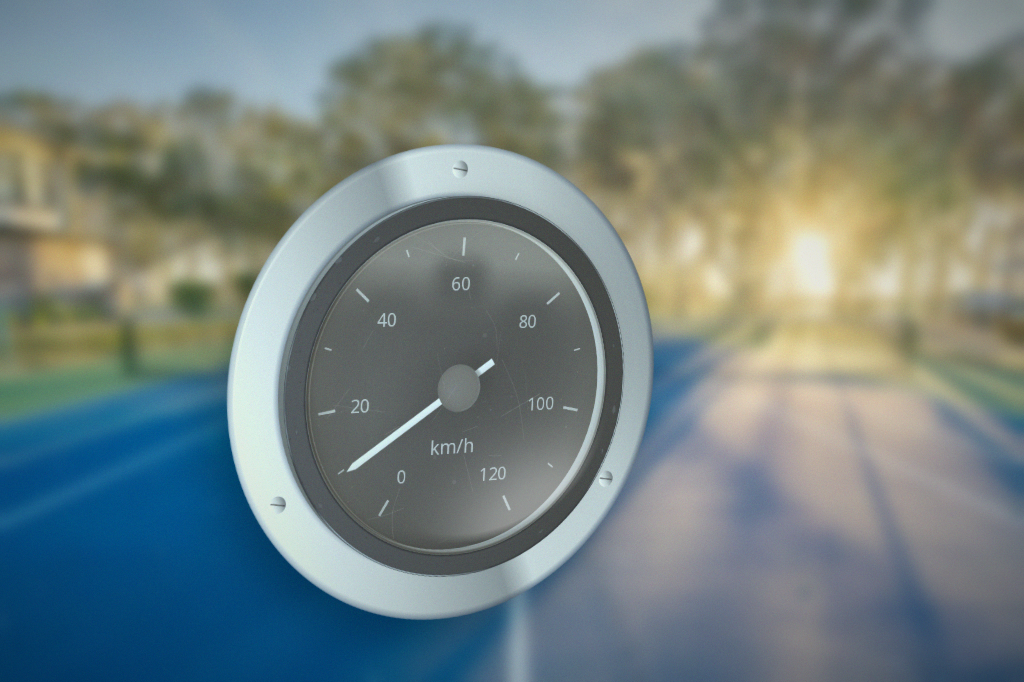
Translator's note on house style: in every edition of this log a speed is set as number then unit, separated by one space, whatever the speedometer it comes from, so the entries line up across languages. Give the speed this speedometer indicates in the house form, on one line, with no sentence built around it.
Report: 10 km/h
